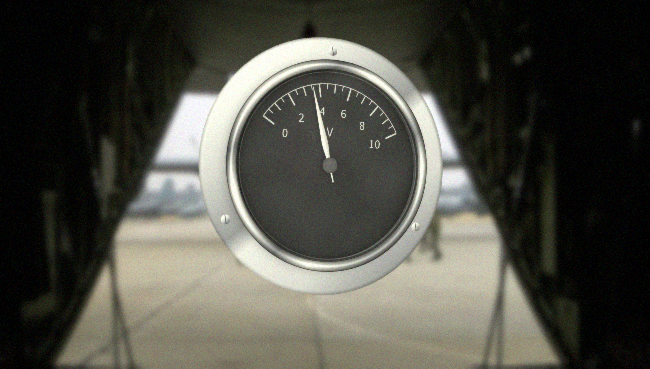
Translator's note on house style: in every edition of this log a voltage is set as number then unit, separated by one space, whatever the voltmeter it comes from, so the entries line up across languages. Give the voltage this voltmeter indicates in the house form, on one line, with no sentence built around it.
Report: 3.5 V
